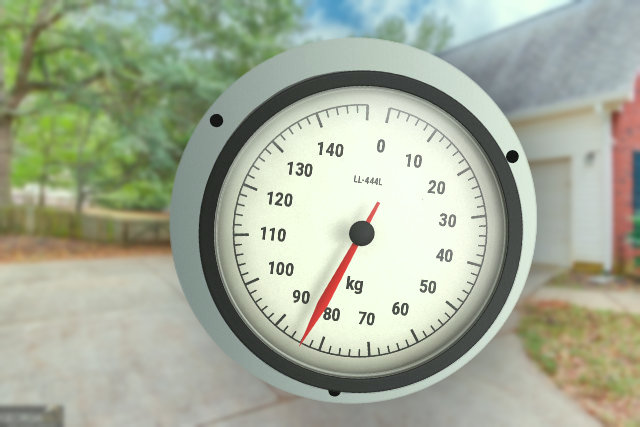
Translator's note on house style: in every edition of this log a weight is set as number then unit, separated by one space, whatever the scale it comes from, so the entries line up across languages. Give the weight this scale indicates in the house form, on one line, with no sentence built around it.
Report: 84 kg
